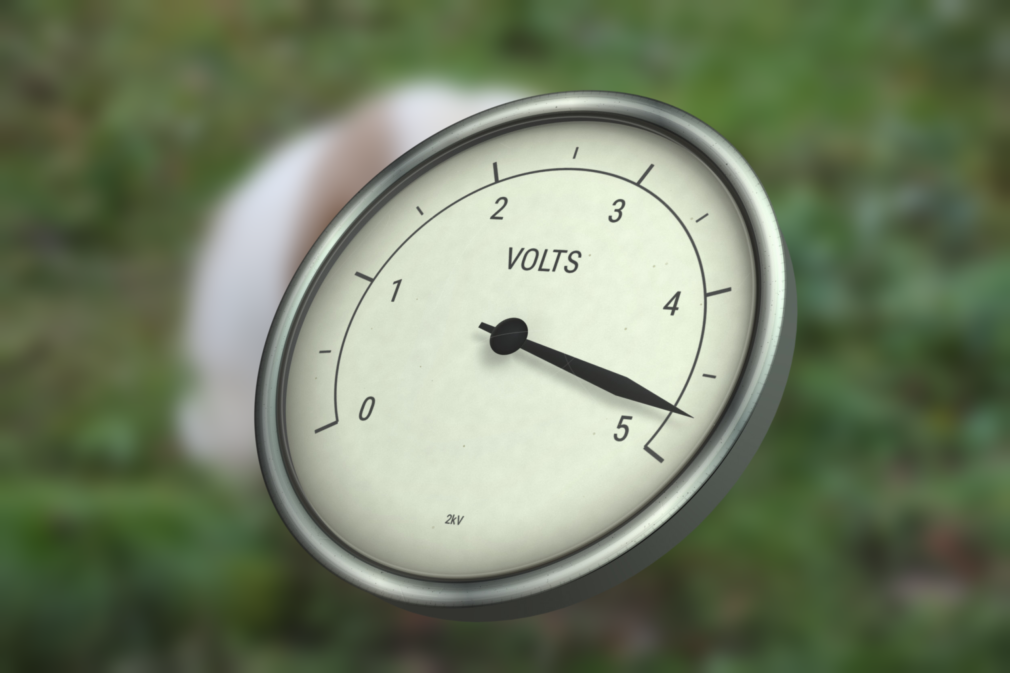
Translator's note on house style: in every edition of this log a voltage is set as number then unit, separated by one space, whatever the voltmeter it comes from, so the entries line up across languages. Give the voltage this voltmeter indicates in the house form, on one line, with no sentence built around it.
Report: 4.75 V
